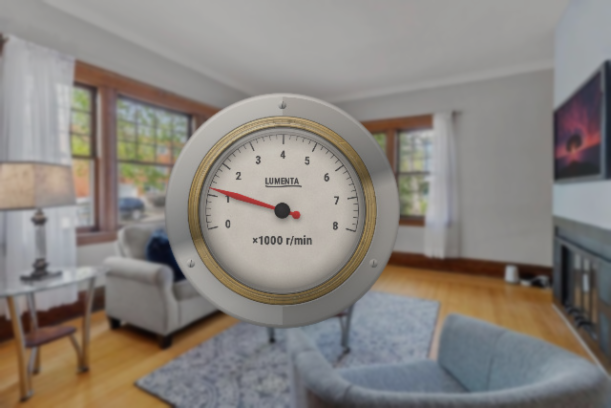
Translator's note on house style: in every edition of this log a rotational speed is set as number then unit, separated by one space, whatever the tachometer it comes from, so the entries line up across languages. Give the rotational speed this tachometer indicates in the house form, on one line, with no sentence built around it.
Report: 1200 rpm
